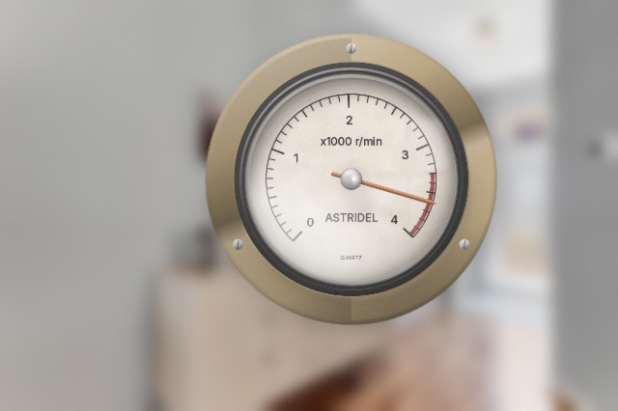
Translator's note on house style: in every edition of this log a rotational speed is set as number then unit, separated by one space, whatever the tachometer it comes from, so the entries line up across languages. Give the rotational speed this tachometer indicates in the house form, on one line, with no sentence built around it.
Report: 3600 rpm
